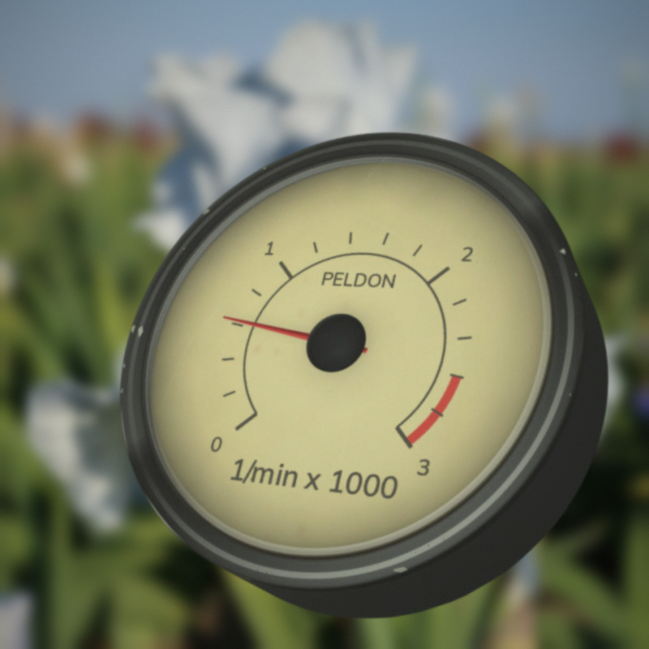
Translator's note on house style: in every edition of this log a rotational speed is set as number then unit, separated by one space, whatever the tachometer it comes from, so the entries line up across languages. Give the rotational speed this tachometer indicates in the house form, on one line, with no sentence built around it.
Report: 600 rpm
